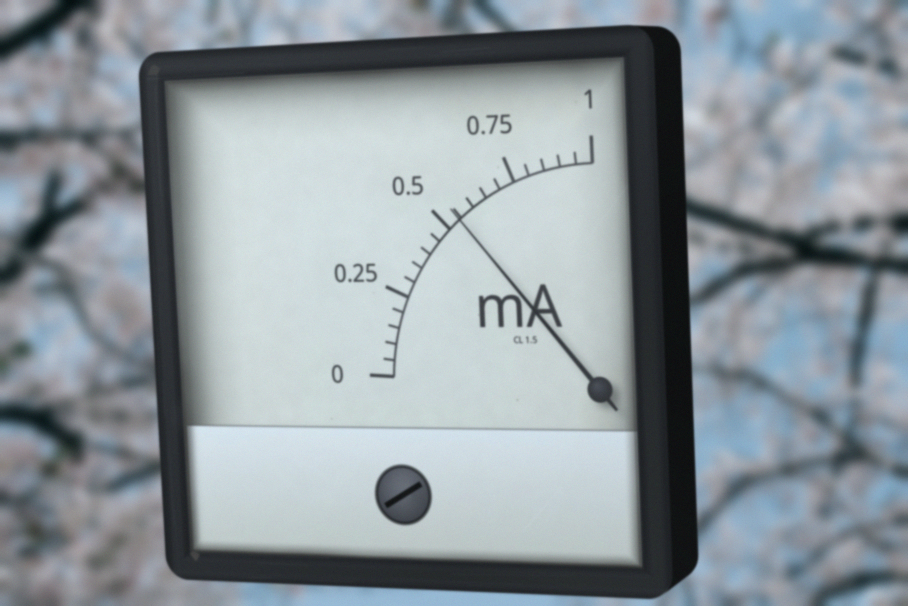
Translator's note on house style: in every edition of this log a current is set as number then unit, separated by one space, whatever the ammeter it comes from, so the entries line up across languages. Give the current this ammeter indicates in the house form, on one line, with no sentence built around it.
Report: 0.55 mA
